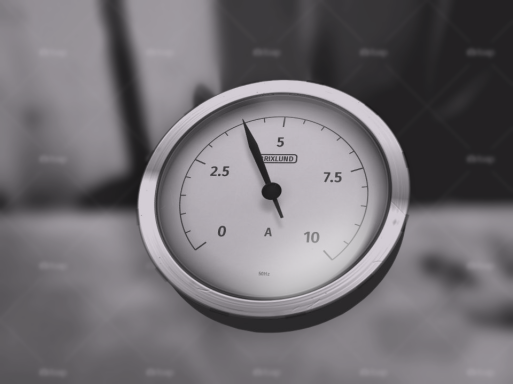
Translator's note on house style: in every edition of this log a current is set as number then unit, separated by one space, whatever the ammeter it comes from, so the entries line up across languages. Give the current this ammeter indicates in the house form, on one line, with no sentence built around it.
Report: 4 A
